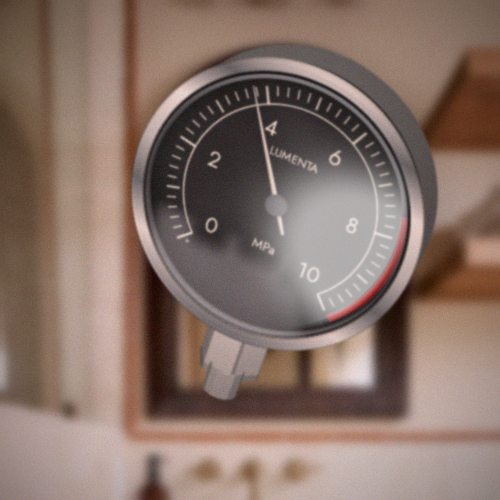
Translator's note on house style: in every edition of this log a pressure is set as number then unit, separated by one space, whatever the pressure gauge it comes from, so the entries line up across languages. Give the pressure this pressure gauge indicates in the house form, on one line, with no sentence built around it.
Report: 3.8 MPa
